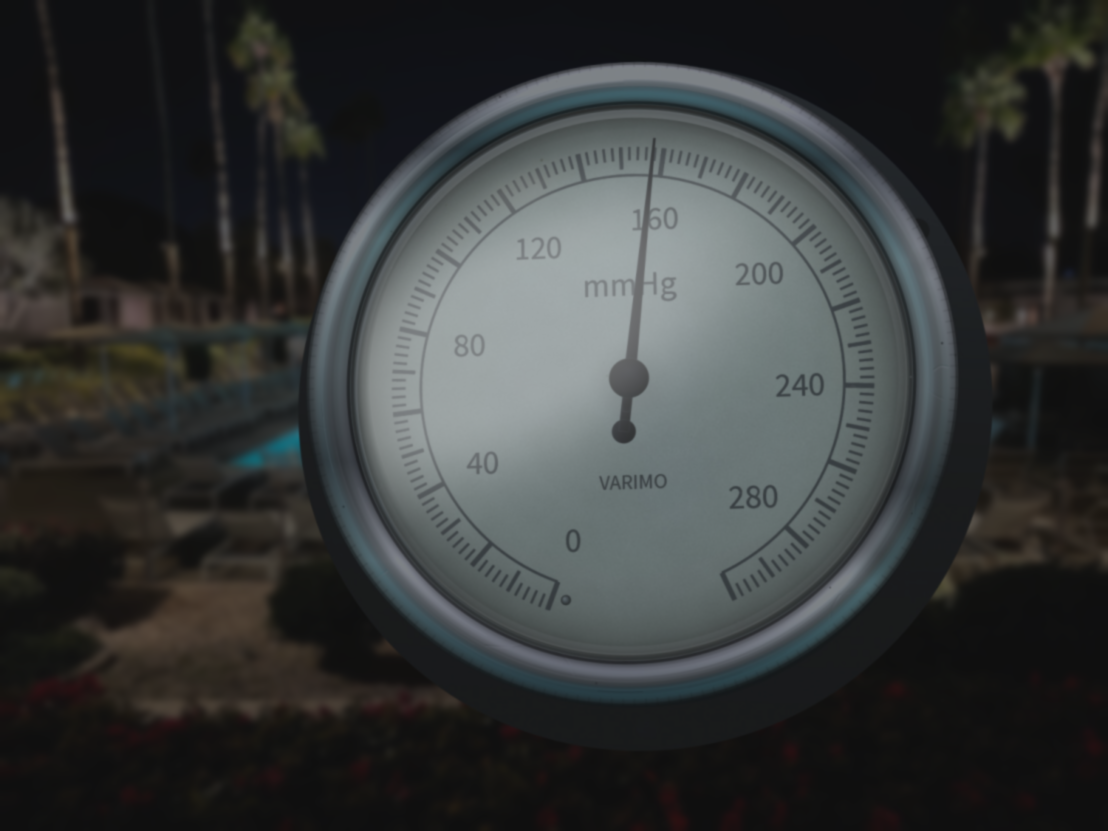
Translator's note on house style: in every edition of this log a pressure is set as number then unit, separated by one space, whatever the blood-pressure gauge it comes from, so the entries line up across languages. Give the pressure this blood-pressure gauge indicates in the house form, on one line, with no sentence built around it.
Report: 158 mmHg
